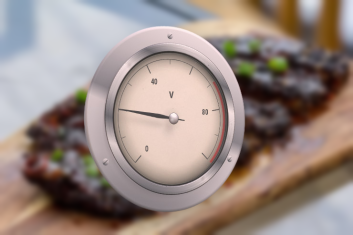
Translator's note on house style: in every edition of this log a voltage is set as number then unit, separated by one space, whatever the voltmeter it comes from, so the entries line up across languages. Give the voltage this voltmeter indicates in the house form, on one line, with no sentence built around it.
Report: 20 V
